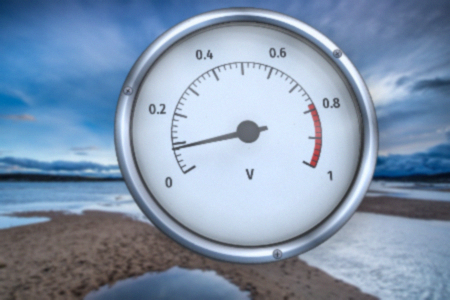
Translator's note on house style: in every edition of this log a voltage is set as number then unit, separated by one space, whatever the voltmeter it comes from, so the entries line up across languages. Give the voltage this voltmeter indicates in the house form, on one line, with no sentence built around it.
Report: 0.08 V
